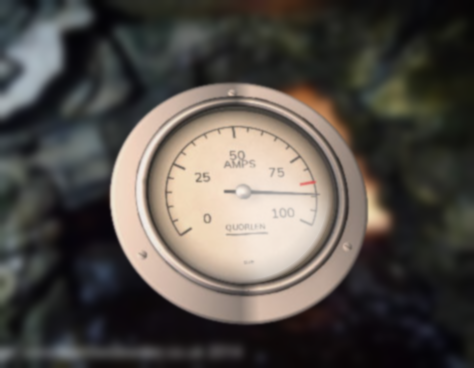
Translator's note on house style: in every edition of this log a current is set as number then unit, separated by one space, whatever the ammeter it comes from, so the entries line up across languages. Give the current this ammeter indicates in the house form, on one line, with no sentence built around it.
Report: 90 A
